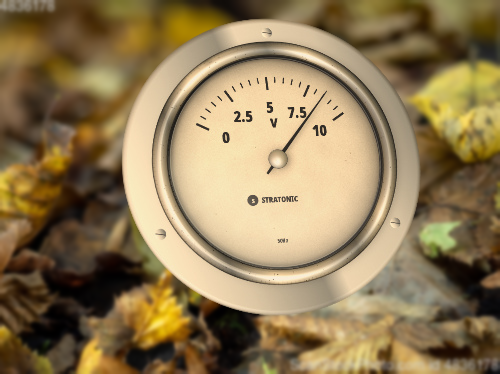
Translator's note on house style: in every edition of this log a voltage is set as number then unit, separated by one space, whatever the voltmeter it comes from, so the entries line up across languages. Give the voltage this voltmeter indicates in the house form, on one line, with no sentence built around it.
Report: 8.5 V
